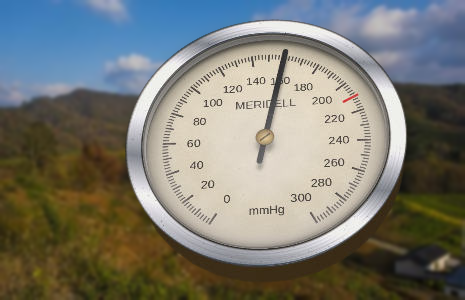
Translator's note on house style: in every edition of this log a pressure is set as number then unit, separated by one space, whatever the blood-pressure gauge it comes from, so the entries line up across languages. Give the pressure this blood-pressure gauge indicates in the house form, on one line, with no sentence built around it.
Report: 160 mmHg
